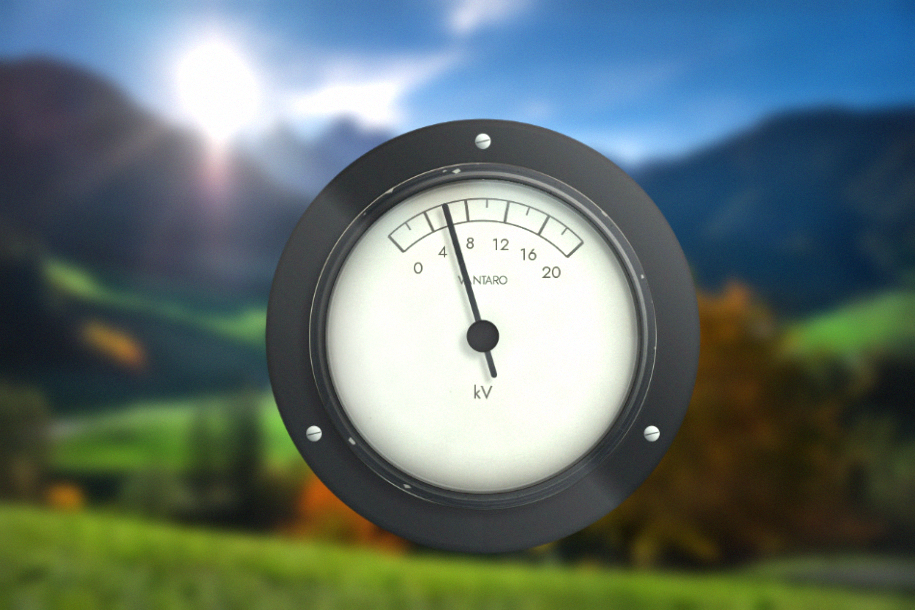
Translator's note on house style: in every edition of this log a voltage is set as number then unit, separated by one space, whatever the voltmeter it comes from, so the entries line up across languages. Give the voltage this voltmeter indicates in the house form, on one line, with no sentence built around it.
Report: 6 kV
